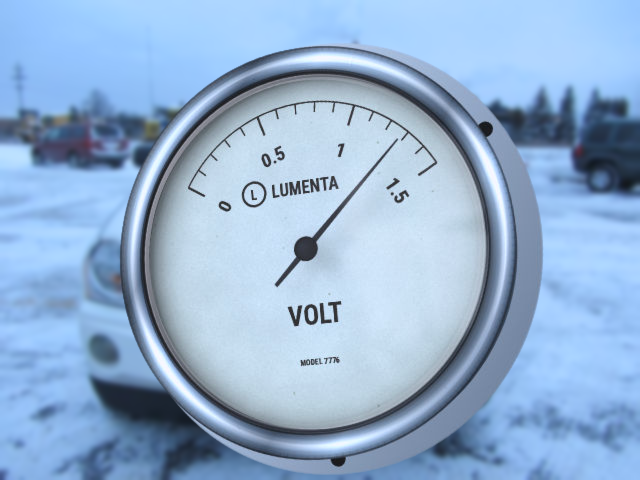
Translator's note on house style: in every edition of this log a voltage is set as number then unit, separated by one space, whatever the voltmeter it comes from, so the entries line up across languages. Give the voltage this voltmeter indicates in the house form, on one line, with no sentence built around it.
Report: 1.3 V
